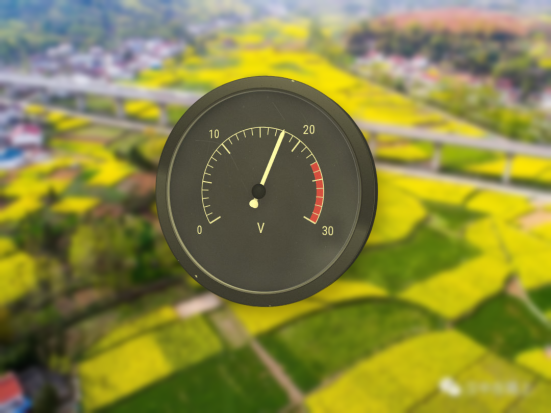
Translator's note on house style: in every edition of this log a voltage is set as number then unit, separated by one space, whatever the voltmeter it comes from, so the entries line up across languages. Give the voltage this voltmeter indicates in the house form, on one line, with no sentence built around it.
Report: 18 V
